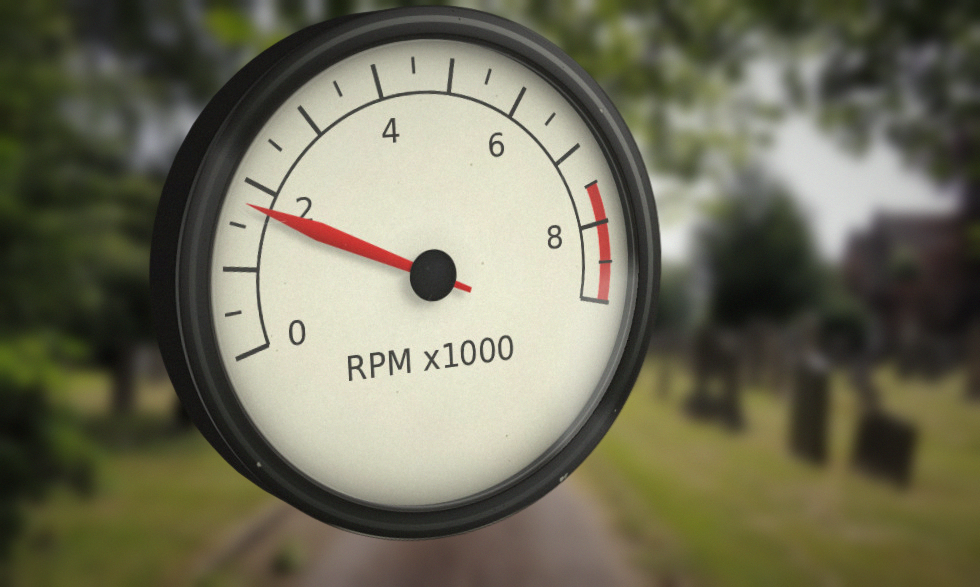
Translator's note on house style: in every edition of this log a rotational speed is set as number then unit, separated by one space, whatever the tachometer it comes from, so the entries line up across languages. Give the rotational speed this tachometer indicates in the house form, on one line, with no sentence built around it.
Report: 1750 rpm
